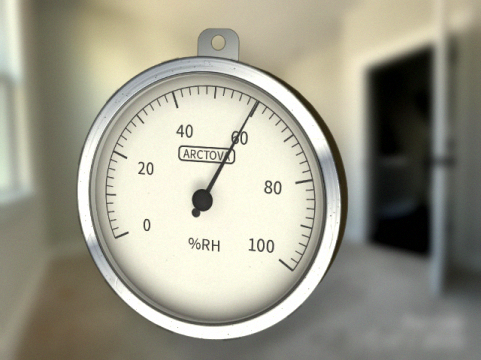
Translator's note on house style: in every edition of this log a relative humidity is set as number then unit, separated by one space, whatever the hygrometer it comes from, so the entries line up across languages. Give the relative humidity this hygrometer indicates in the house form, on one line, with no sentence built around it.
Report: 60 %
